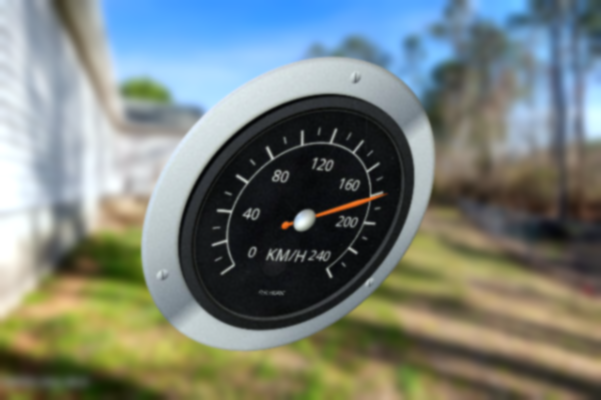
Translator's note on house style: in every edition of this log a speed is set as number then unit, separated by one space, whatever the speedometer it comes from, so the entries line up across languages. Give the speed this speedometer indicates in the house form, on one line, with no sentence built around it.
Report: 180 km/h
